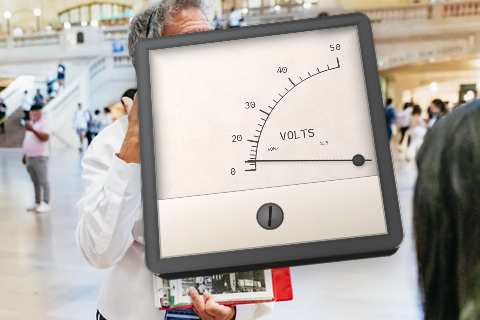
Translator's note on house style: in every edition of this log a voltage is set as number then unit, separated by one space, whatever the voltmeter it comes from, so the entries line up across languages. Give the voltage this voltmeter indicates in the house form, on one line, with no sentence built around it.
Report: 10 V
